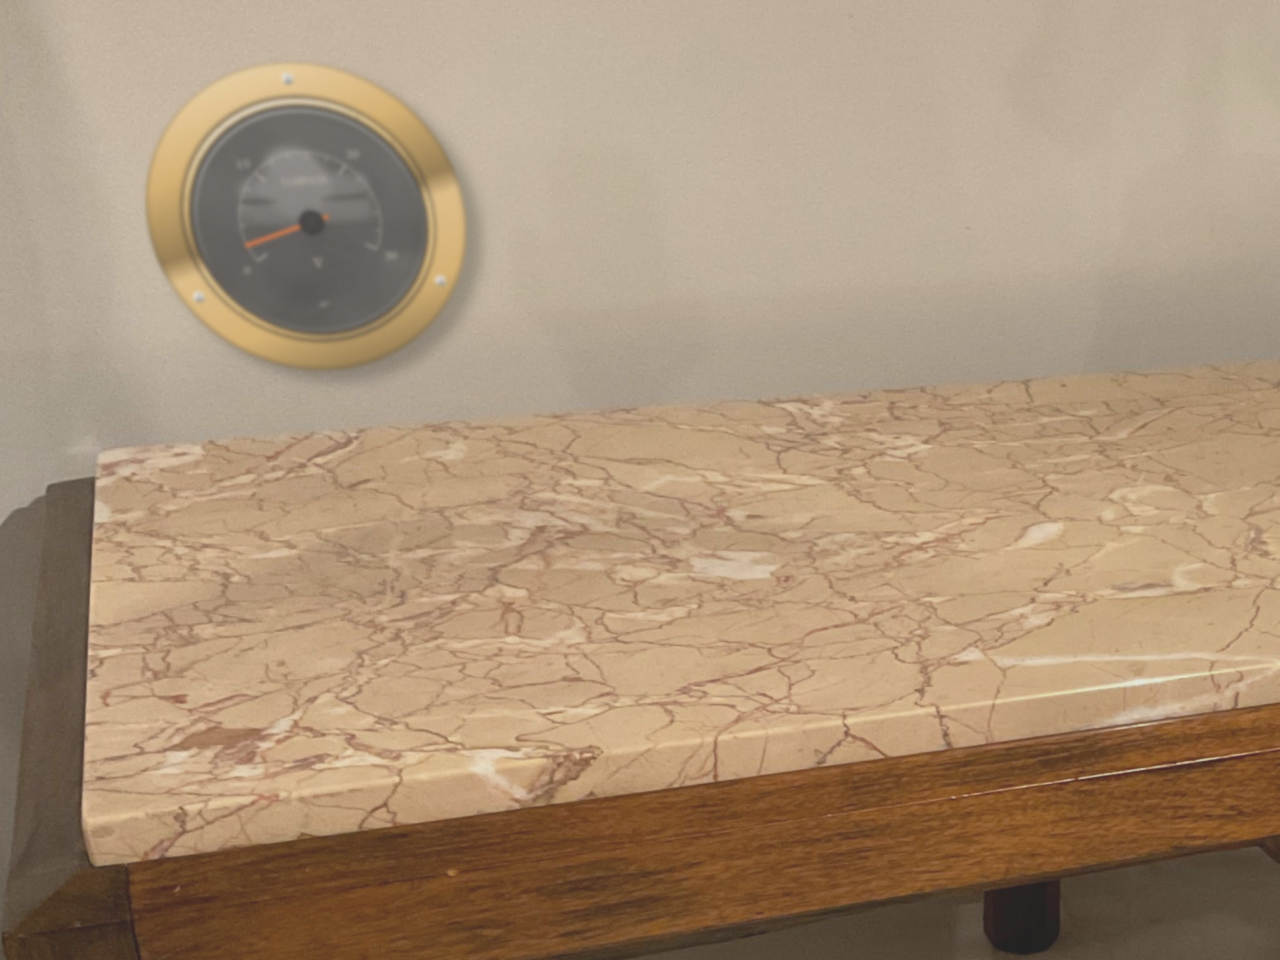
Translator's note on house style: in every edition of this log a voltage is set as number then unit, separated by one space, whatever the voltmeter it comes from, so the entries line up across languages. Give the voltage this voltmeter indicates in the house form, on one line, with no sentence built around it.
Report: 2 V
